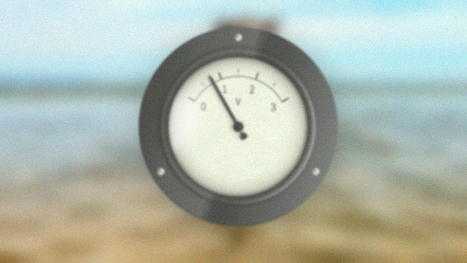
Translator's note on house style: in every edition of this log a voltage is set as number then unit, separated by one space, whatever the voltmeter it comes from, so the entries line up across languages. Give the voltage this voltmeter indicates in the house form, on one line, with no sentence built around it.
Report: 0.75 V
